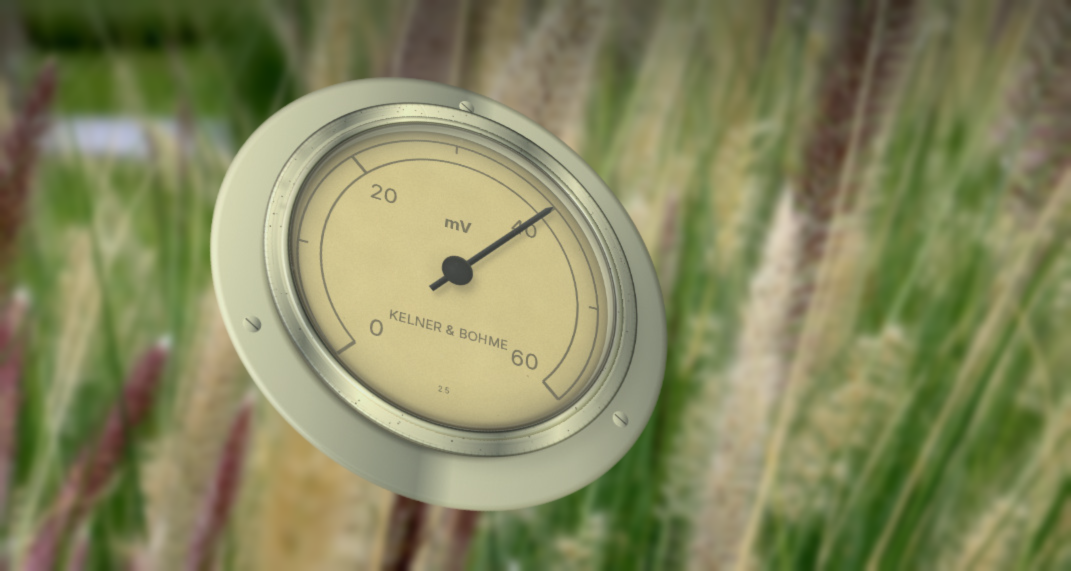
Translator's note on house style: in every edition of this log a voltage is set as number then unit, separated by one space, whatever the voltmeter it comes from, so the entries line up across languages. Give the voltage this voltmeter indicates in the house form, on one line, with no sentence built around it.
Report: 40 mV
